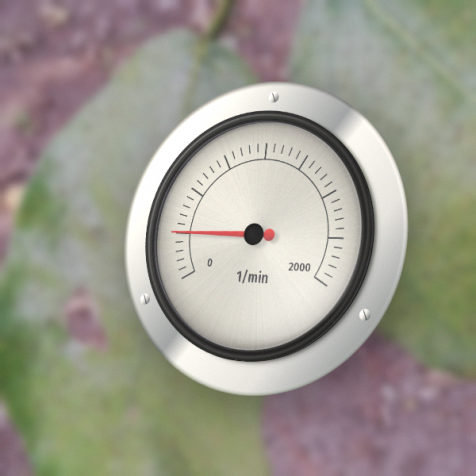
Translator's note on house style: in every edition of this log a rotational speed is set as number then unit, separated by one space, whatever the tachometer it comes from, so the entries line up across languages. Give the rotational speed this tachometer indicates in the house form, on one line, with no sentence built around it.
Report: 250 rpm
